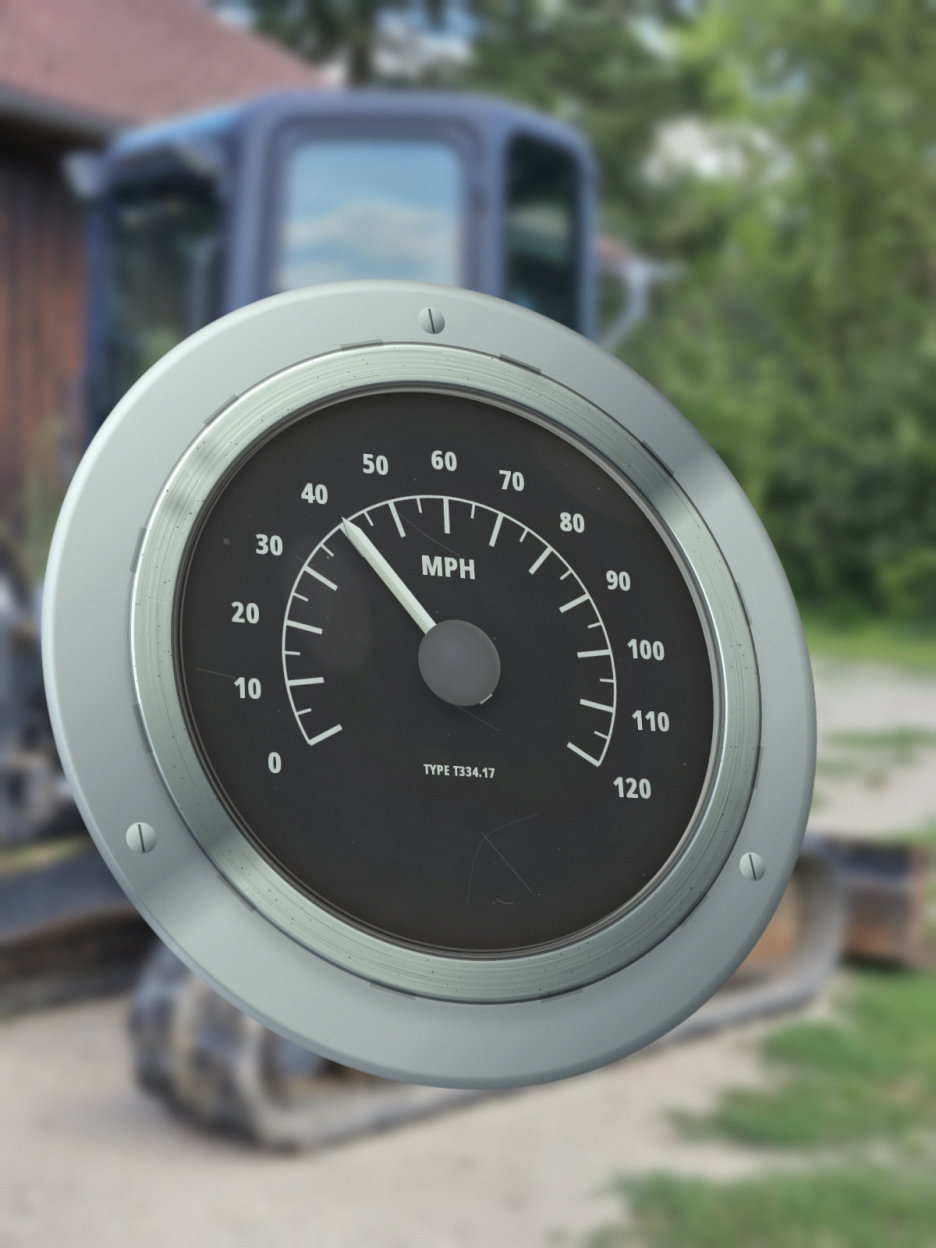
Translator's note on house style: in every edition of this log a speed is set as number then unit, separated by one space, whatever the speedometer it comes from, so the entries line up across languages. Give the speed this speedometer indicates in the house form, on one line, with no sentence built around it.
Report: 40 mph
